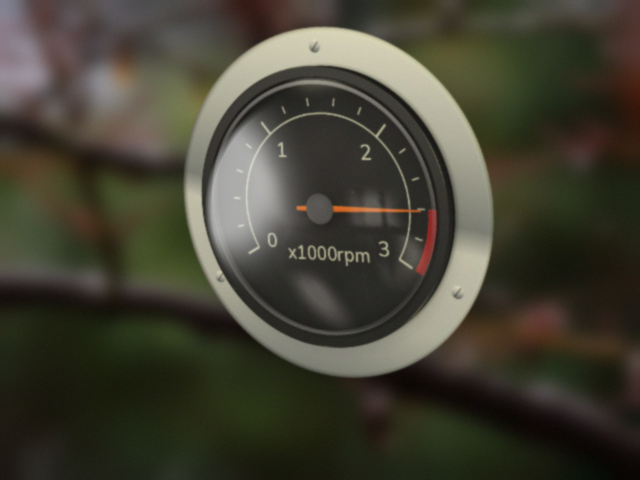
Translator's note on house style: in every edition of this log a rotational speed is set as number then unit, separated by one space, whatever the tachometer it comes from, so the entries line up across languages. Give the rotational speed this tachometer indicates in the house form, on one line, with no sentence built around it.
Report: 2600 rpm
